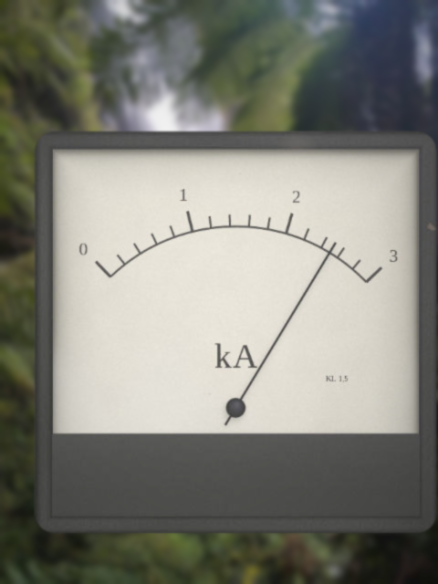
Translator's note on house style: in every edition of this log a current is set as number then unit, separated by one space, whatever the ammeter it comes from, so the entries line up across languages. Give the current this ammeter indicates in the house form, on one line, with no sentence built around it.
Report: 2.5 kA
